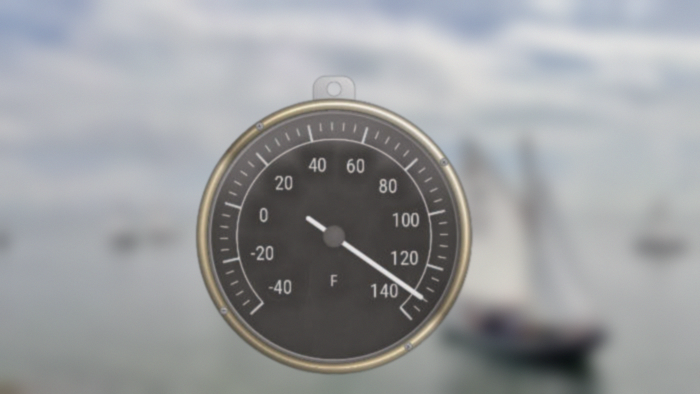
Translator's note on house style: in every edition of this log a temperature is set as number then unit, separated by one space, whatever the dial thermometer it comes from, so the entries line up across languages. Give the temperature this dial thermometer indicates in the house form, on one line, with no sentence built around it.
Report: 132 °F
